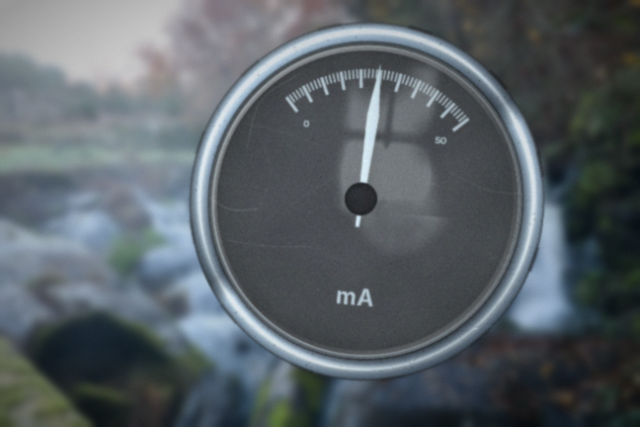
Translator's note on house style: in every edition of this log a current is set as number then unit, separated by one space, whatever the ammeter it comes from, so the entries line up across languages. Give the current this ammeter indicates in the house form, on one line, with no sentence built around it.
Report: 25 mA
